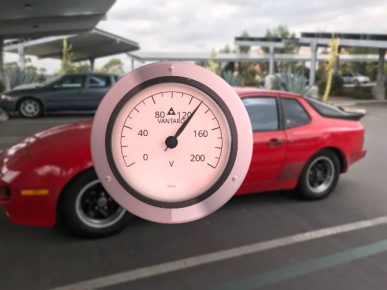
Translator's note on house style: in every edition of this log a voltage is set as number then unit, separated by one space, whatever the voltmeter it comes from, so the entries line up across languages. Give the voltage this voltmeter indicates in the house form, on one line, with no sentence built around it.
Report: 130 V
